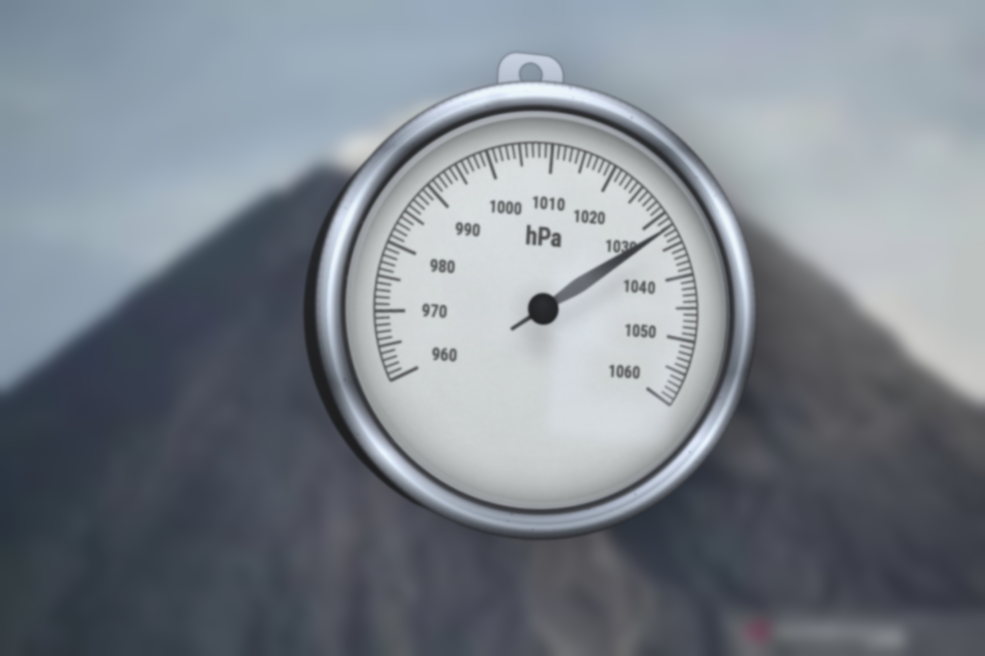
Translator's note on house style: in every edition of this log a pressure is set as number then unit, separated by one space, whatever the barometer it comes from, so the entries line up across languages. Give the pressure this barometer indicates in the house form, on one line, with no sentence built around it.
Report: 1032 hPa
